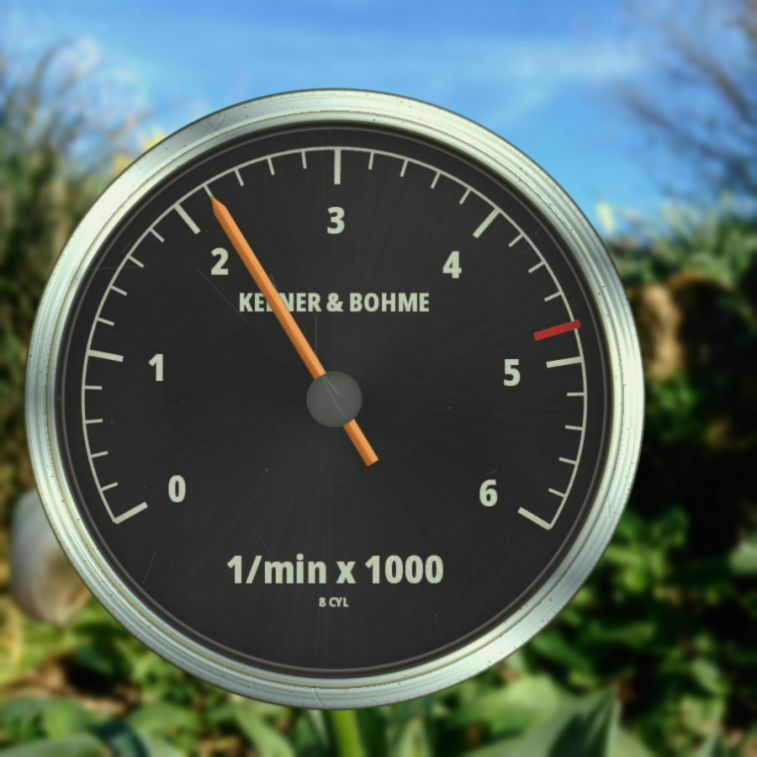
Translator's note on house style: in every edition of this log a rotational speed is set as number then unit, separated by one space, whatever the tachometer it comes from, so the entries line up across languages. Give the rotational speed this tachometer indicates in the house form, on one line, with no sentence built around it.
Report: 2200 rpm
